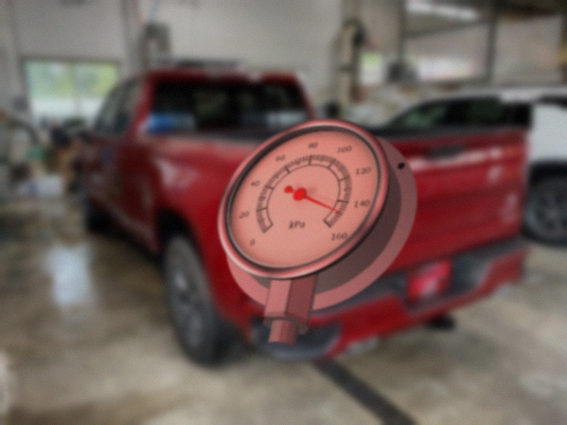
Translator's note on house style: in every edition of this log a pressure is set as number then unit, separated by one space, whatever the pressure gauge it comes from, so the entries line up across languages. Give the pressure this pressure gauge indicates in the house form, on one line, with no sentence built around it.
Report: 150 kPa
